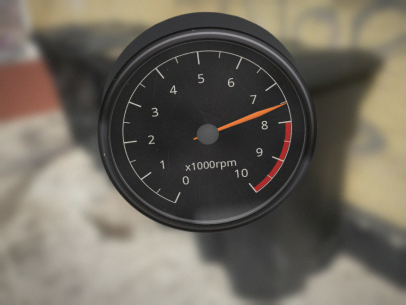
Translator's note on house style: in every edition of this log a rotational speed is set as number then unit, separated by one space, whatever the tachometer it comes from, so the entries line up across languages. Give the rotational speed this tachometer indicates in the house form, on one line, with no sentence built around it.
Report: 7500 rpm
